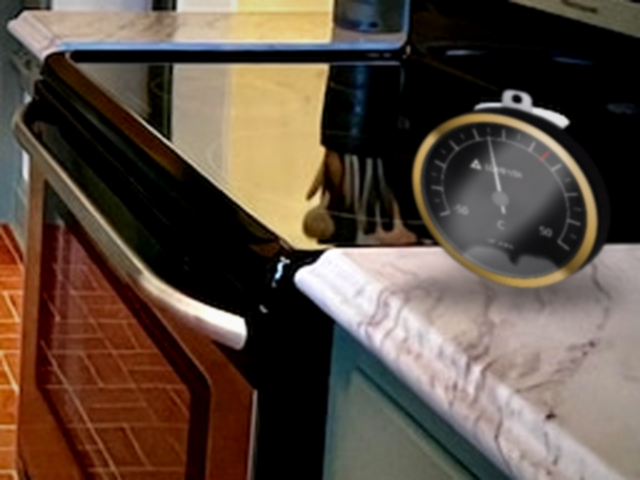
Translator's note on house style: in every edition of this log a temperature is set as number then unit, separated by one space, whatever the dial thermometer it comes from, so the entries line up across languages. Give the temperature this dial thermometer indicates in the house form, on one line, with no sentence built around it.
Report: -5 °C
